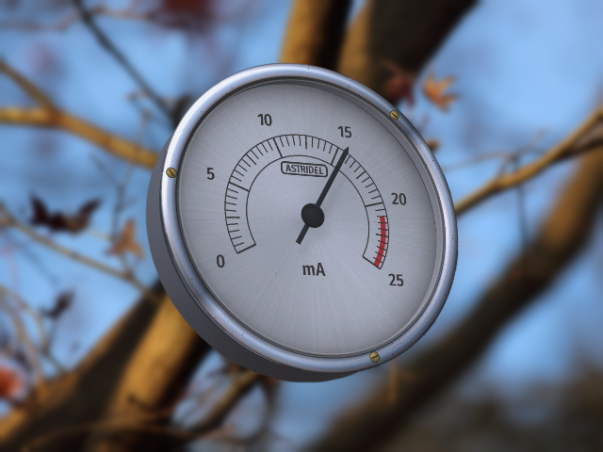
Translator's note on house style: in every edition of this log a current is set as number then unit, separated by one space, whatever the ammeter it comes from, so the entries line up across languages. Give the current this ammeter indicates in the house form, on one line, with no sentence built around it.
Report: 15.5 mA
